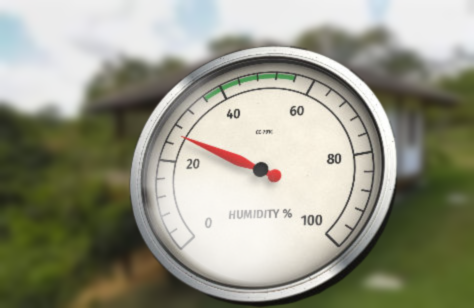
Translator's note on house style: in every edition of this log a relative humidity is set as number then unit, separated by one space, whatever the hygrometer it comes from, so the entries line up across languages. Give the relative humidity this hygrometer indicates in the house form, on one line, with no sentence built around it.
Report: 26 %
